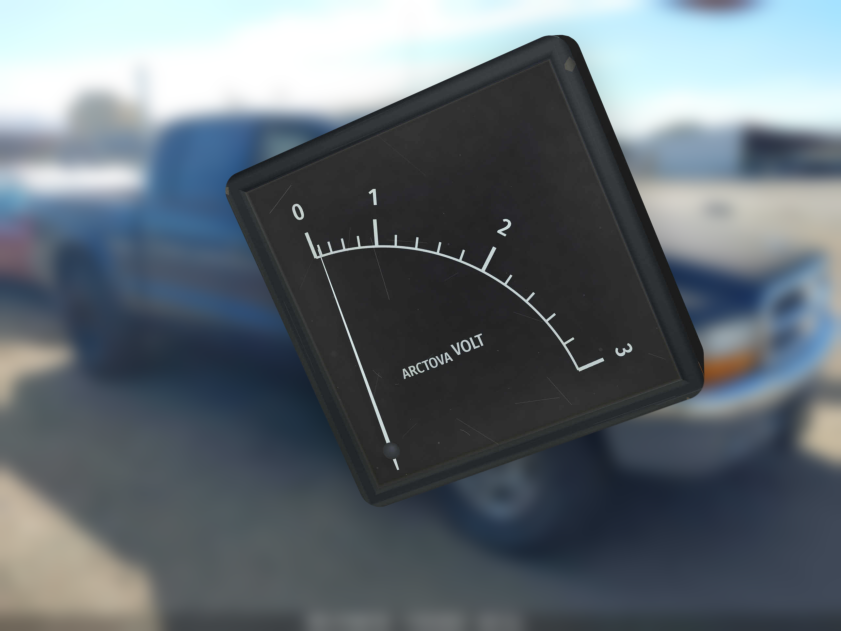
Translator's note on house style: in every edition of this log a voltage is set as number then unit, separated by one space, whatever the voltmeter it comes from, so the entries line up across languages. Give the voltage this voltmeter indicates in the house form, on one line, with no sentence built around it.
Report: 0.2 V
